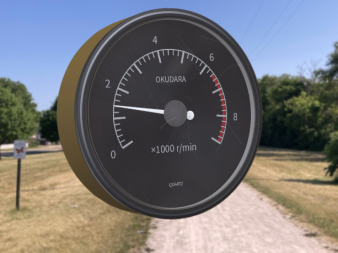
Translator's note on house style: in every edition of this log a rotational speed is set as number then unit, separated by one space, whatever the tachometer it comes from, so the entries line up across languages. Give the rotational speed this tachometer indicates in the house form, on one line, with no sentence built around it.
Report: 1400 rpm
